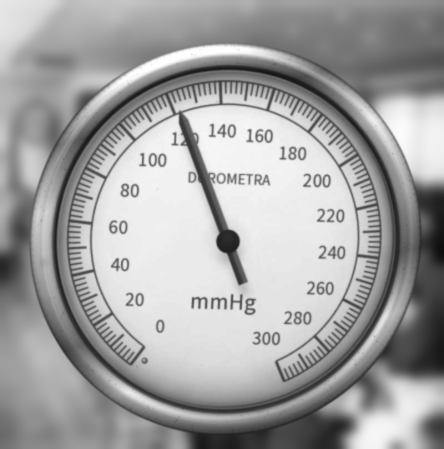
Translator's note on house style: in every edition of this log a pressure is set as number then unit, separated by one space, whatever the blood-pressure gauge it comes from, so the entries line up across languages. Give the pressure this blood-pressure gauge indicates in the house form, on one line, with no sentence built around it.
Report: 122 mmHg
